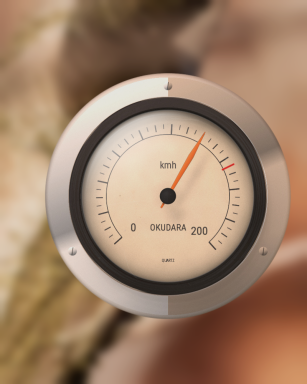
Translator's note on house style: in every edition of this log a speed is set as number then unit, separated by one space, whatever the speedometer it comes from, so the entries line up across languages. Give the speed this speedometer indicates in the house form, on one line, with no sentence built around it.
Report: 120 km/h
